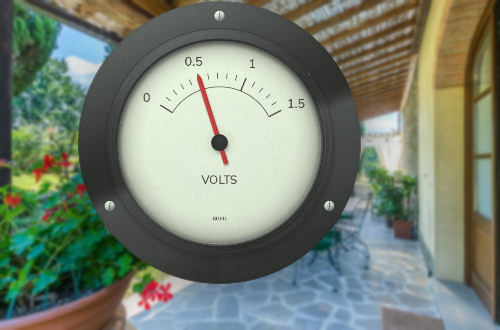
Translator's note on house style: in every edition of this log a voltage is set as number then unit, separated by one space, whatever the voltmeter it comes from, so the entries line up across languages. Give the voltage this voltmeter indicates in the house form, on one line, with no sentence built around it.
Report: 0.5 V
